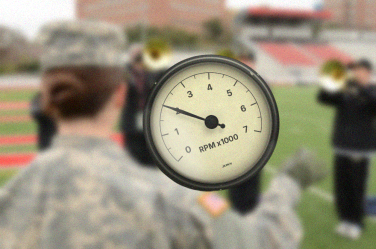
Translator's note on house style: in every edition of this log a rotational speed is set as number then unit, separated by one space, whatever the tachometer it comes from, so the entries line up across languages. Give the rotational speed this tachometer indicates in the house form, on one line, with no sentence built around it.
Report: 2000 rpm
